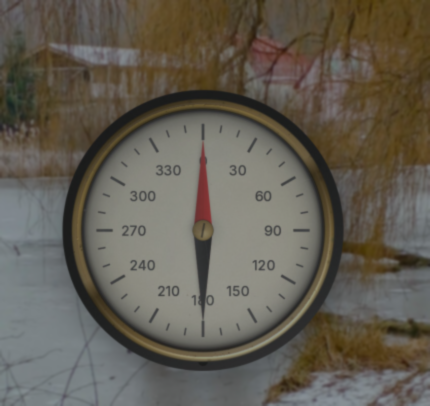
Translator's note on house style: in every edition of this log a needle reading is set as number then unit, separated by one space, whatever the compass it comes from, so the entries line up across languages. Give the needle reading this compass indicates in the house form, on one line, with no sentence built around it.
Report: 0 °
